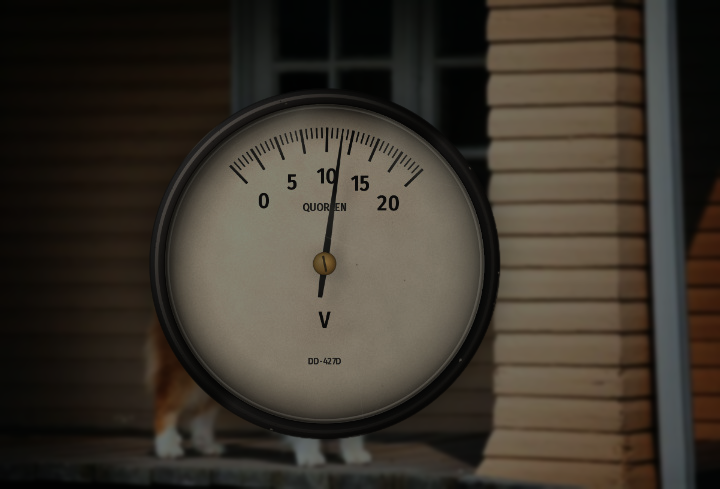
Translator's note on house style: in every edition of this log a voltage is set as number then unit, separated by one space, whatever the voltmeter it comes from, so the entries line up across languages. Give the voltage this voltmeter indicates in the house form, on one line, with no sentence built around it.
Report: 11.5 V
